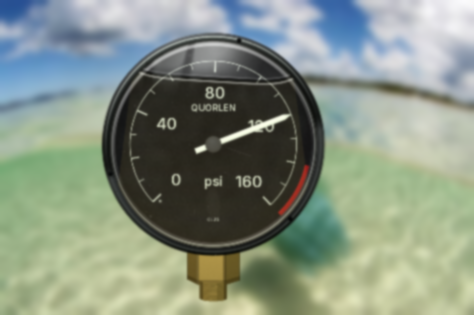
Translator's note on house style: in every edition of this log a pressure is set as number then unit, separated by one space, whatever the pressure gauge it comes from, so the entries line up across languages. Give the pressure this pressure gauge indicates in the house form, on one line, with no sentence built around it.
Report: 120 psi
